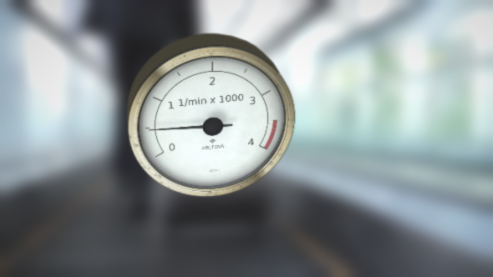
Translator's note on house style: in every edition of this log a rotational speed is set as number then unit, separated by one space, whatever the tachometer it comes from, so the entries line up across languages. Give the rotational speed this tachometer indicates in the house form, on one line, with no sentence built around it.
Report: 500 rpm
